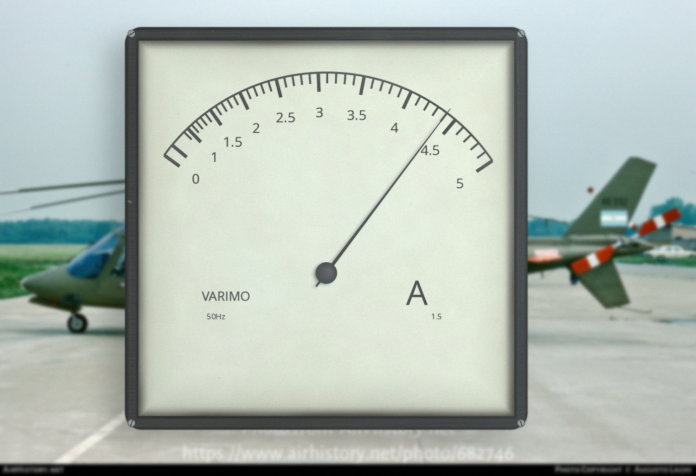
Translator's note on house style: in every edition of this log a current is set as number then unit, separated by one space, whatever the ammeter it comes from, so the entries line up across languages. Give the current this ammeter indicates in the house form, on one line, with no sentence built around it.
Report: 4.4 A
